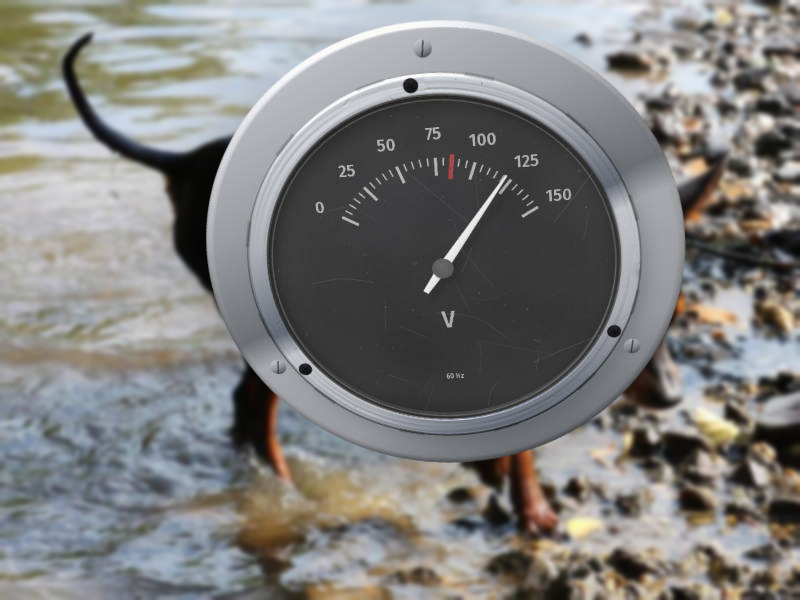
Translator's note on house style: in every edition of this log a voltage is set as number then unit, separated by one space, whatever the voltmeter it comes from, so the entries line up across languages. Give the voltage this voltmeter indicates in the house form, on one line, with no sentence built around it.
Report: 120 V
